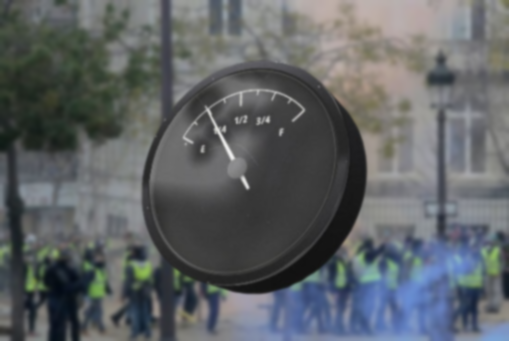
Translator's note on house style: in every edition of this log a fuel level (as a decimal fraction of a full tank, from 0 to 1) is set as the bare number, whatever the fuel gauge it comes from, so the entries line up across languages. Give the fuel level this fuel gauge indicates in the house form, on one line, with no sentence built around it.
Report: 0.25
